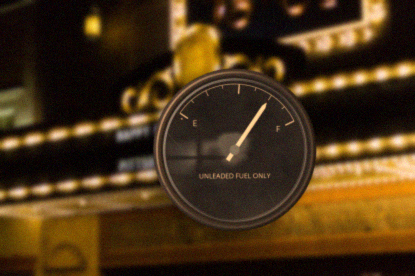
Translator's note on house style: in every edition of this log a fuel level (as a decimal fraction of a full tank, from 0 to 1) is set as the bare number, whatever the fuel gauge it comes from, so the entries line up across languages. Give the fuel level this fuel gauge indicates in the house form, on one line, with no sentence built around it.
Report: 0.75
